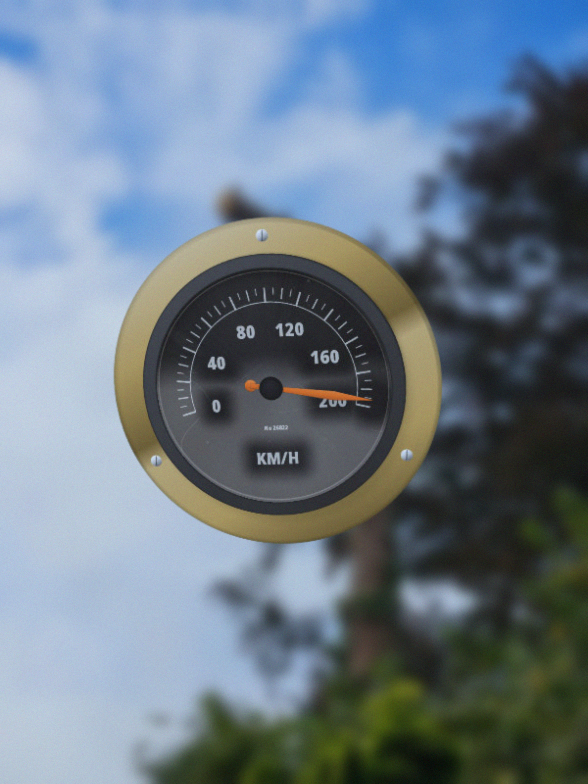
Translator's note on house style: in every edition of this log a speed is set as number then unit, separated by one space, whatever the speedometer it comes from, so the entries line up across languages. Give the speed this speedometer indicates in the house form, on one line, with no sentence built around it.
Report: 195 km/h
